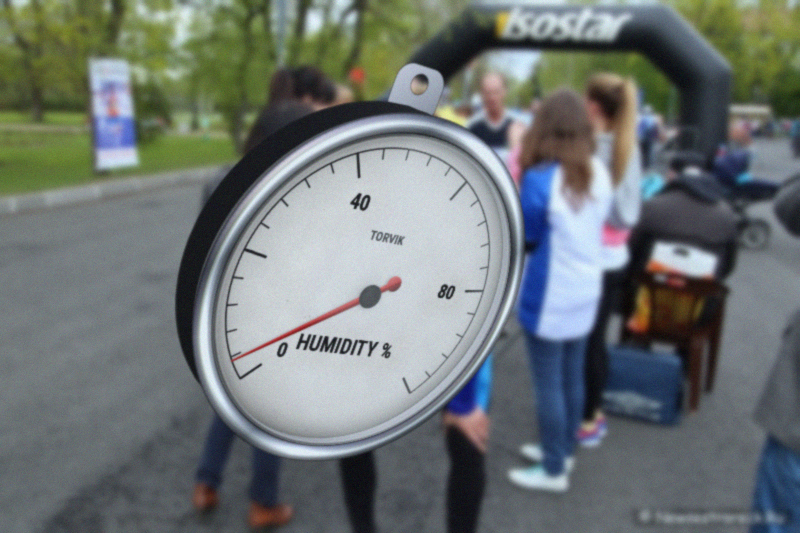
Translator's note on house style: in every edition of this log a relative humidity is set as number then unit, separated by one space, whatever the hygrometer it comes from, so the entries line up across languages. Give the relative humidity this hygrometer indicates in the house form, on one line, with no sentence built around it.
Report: 4 %
